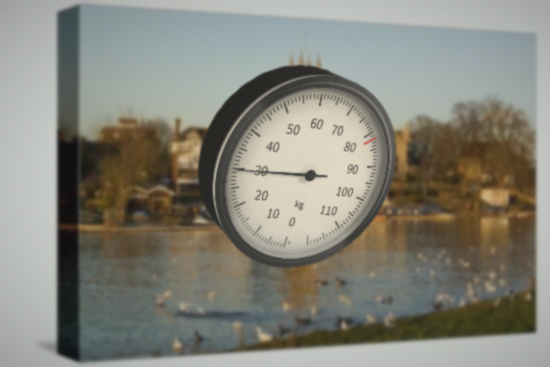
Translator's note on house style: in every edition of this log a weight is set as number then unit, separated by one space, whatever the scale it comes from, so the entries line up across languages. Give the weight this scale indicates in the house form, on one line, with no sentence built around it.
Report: 30 kg
